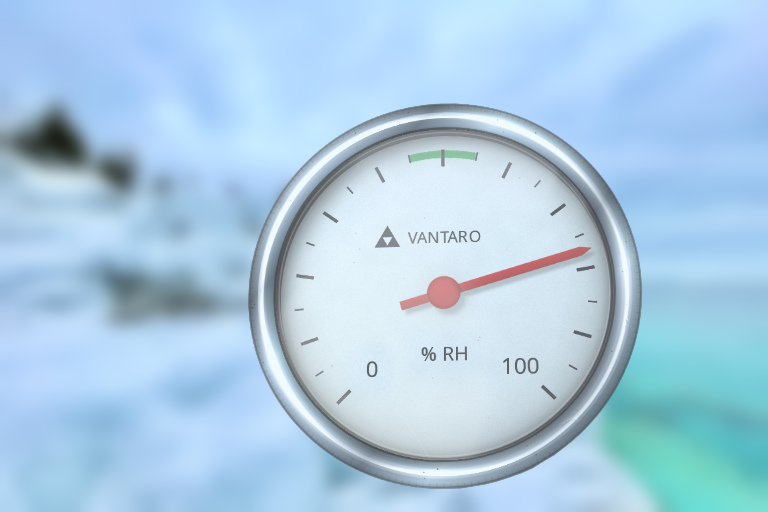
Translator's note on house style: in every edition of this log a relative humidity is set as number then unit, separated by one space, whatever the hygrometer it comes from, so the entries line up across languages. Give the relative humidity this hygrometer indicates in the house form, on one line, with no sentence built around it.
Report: 77.5 %
